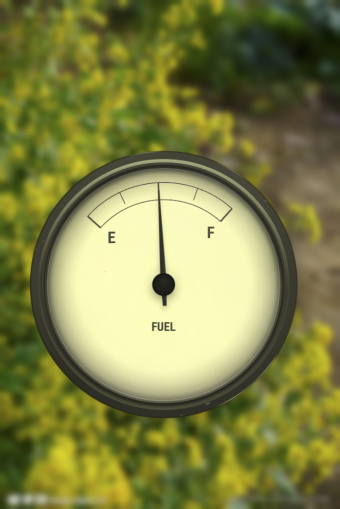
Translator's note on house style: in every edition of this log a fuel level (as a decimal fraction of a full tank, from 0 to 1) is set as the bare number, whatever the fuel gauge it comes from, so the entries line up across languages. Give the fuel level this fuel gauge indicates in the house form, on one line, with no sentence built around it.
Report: 0.5
